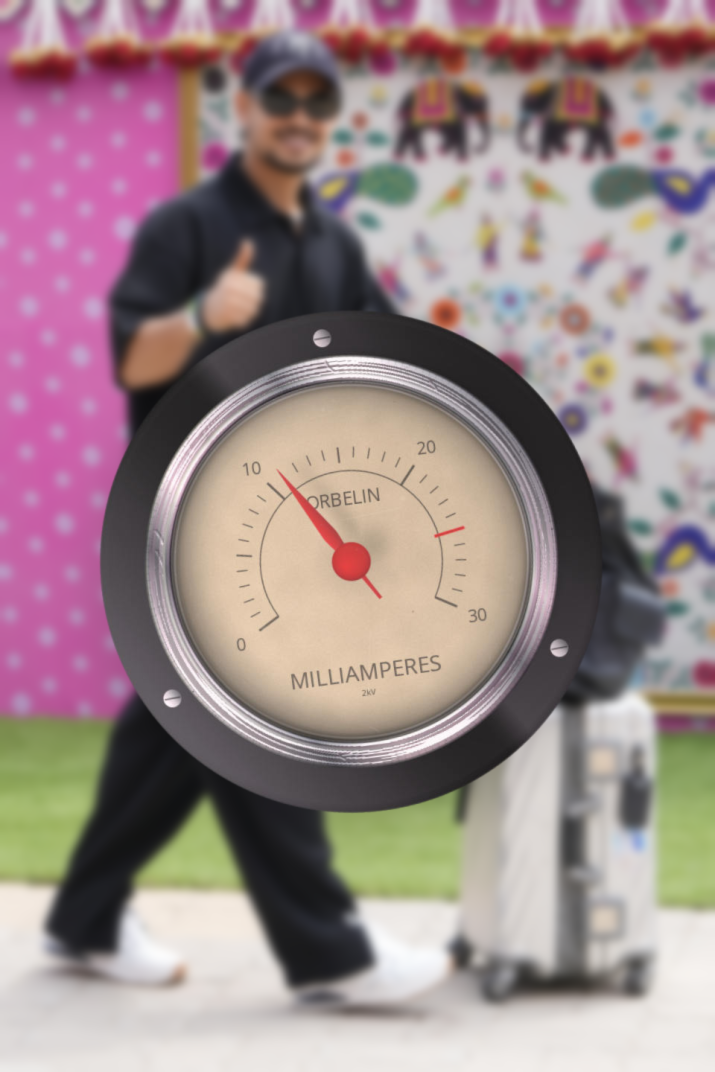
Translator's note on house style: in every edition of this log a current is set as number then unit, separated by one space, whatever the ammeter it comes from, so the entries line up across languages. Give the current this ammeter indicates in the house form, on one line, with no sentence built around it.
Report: 11 mA
